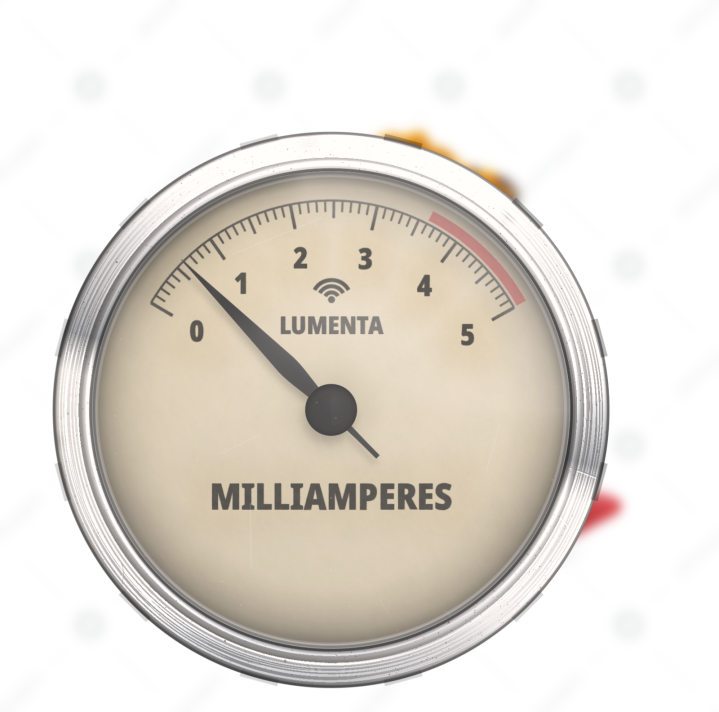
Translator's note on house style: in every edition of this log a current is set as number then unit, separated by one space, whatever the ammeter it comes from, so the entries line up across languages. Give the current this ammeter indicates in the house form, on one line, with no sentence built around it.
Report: 0.6 mA
